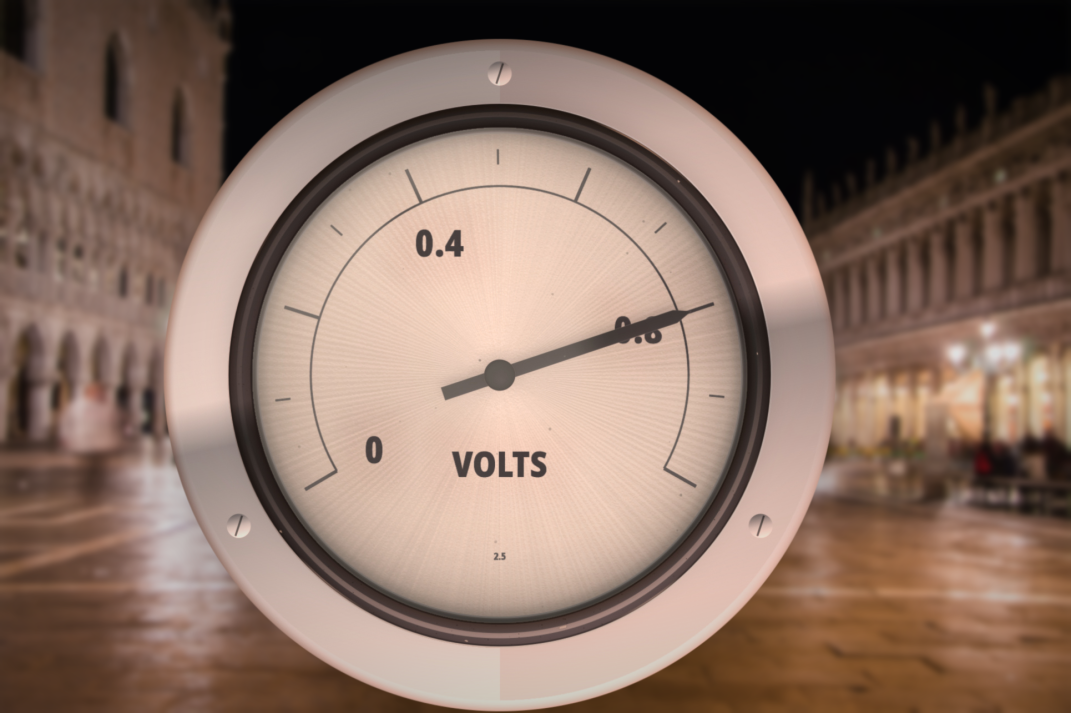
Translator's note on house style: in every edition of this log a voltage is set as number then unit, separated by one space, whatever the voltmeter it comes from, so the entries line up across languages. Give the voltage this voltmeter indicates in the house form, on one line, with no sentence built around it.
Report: 0.8 V
